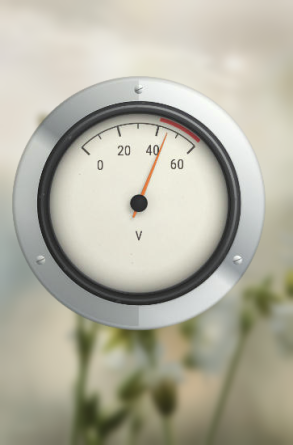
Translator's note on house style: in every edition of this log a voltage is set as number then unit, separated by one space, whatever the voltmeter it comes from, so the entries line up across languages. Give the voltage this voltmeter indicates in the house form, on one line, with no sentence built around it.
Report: 45 V
